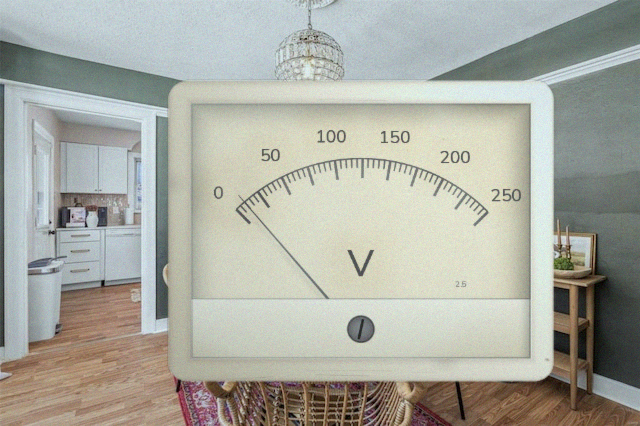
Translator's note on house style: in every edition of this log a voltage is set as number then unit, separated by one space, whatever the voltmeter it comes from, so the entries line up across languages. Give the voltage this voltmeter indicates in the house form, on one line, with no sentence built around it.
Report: 10 V
